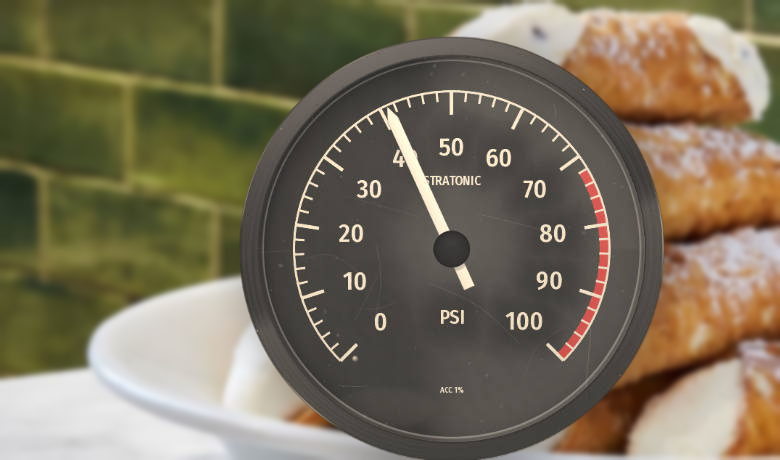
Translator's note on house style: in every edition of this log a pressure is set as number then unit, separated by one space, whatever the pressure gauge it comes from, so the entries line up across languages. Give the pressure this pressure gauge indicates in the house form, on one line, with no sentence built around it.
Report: 41 psi
